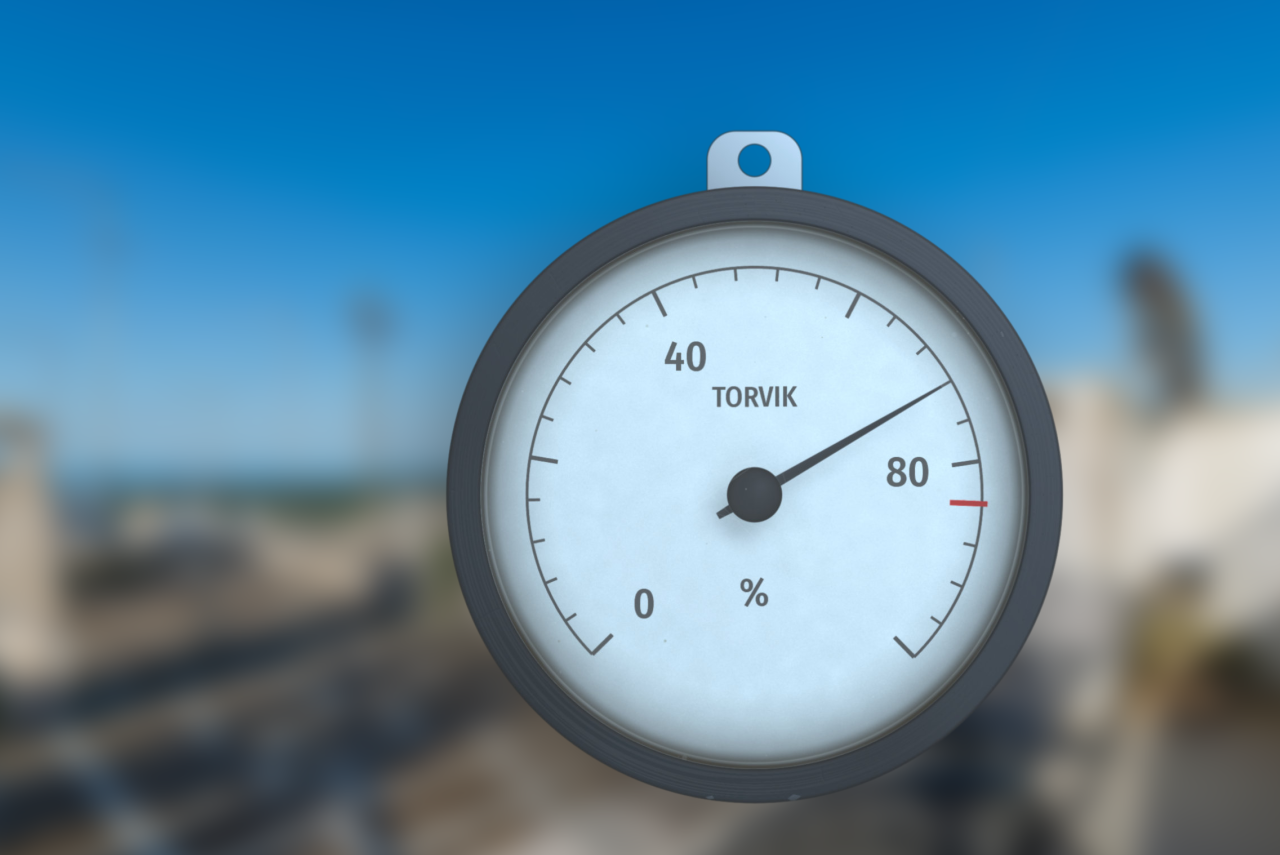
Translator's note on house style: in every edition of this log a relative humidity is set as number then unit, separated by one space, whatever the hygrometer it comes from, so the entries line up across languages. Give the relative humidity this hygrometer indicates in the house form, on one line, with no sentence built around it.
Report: 72 %
